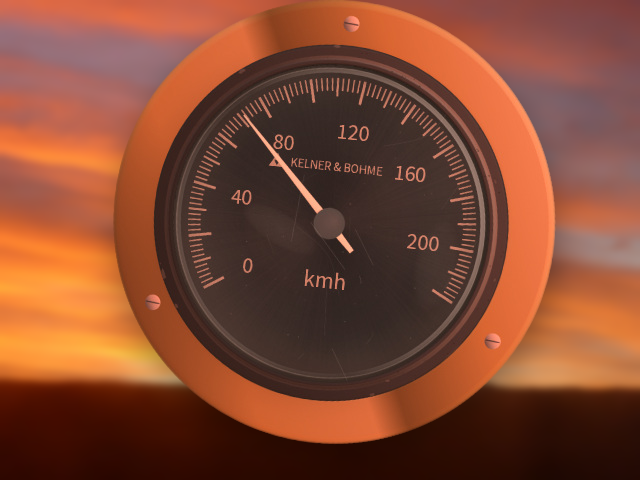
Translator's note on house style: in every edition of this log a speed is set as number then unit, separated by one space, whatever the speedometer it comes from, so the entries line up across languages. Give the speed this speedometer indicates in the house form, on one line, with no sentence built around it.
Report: 72 km/h
